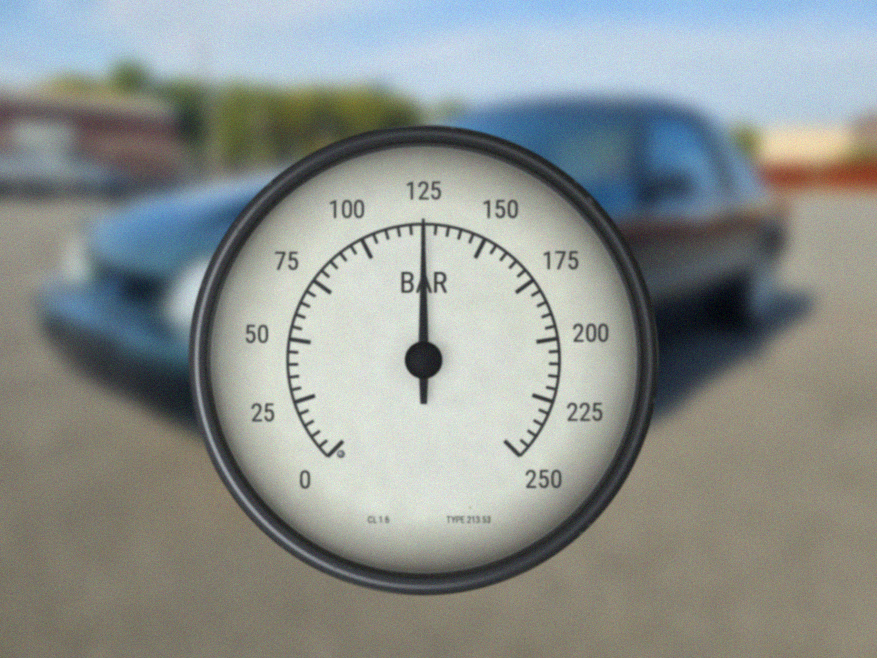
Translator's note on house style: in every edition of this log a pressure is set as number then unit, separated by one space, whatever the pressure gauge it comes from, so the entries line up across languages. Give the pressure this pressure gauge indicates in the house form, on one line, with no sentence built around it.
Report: 125 bar
